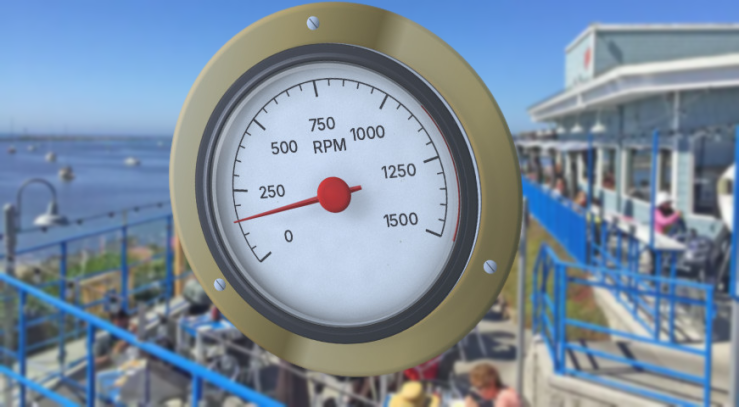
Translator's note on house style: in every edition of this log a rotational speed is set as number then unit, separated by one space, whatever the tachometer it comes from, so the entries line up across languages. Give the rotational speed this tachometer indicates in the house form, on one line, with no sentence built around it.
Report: 150 rpm
